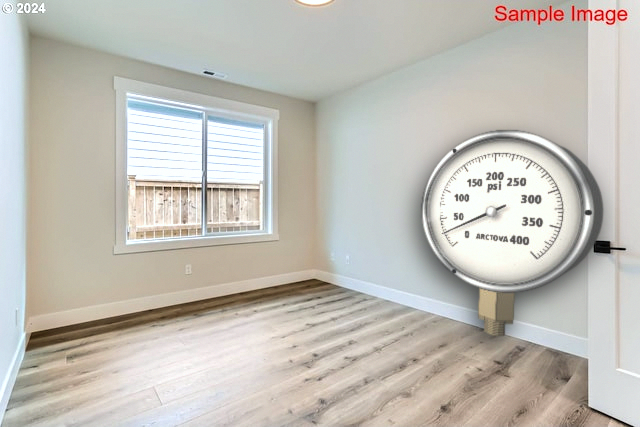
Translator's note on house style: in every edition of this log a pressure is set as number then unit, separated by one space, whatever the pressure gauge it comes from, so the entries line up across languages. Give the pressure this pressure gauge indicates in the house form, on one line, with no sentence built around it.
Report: 25 psi
